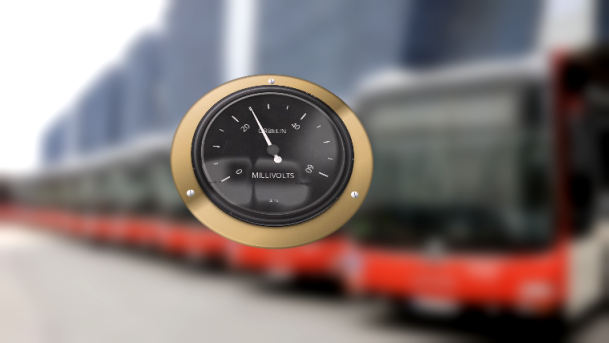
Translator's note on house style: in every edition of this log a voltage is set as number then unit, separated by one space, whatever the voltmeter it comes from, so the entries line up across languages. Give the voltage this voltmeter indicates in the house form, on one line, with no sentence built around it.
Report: 25 mV
